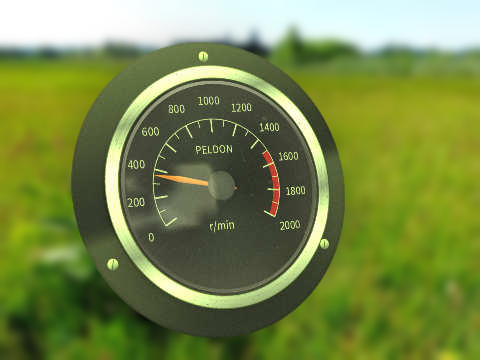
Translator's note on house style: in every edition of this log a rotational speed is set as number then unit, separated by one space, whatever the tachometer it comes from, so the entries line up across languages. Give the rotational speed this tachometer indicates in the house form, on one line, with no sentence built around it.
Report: 350 rpm
